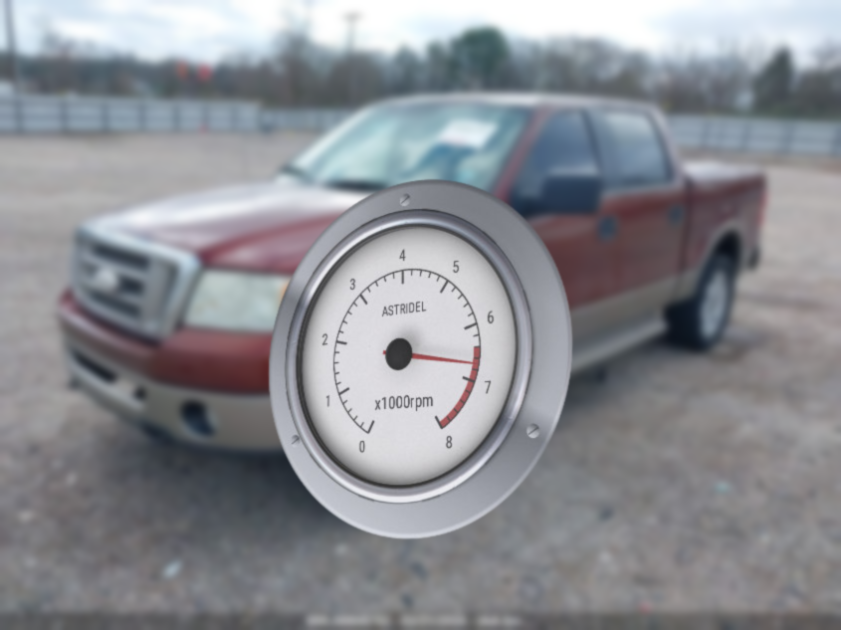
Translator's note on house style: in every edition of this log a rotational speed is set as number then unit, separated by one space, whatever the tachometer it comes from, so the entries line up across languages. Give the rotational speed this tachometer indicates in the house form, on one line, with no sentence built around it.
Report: 6700 rpm
